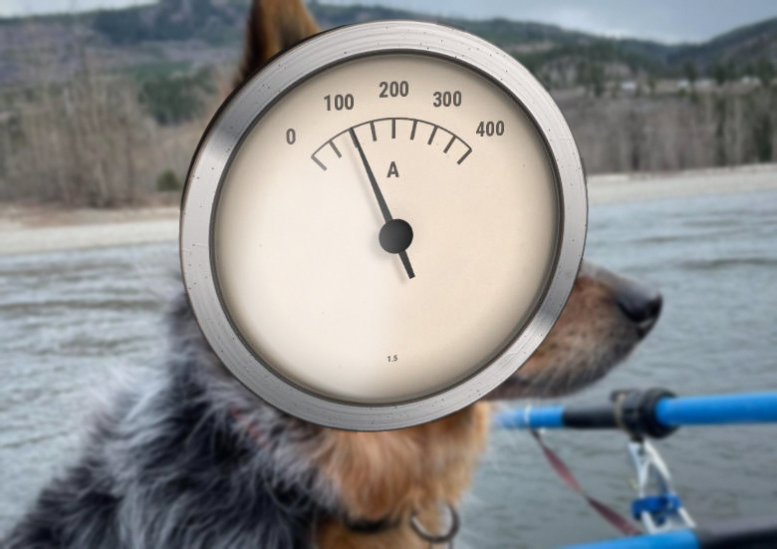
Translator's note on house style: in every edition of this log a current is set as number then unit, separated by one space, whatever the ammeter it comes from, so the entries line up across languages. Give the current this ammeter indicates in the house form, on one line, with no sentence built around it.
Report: 100 A
